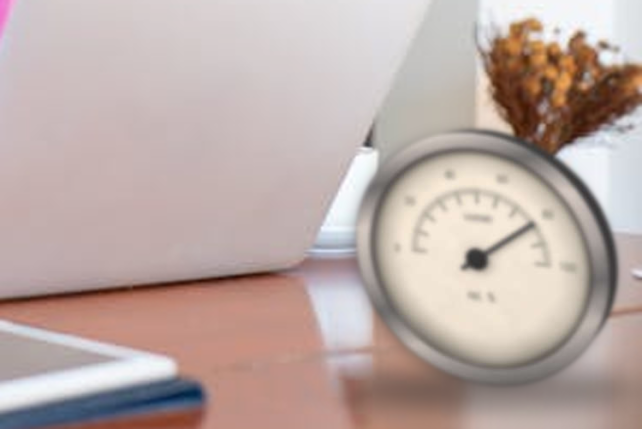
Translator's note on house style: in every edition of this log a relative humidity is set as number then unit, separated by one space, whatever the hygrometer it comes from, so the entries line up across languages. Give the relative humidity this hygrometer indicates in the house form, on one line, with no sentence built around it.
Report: 80 %
